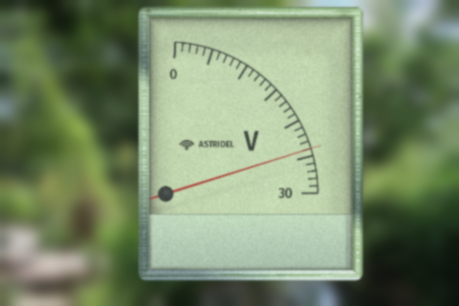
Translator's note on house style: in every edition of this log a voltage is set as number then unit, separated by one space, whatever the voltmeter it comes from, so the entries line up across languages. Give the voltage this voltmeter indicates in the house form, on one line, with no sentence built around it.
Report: 24 V
